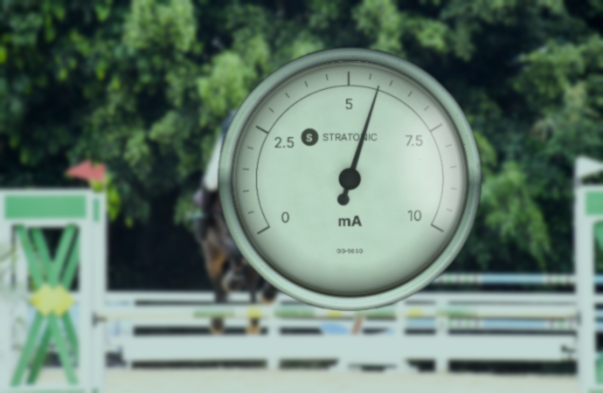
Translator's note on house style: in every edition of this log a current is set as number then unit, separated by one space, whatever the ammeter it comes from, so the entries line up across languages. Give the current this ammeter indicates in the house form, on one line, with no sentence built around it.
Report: 5.75 mA
